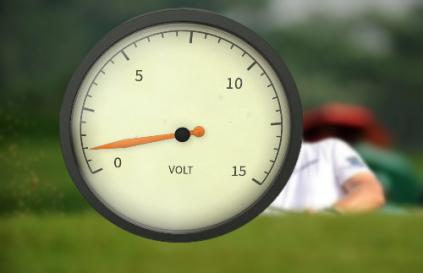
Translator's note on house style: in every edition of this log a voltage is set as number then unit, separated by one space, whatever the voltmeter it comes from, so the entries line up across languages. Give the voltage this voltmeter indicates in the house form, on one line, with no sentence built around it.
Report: 1 V
